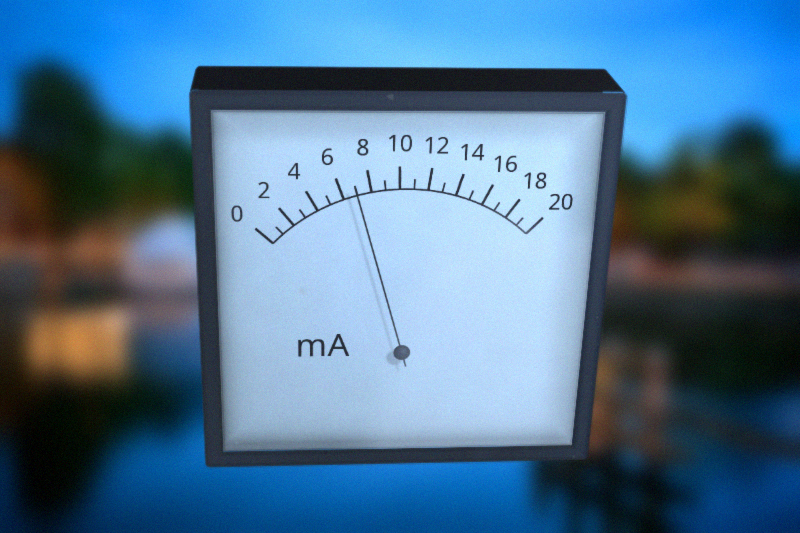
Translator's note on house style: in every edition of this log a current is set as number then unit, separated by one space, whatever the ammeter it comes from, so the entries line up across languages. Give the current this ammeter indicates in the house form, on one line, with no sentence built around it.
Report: 7 mA
